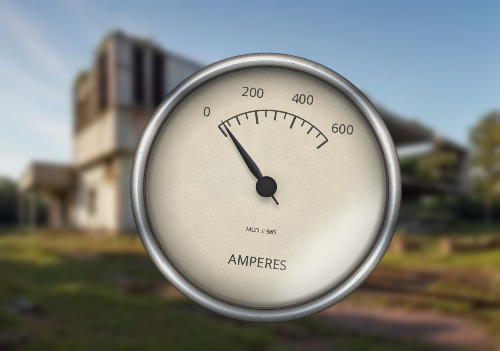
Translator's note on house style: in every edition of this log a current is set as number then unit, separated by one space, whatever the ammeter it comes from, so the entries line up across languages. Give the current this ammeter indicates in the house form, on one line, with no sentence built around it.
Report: 25 A
